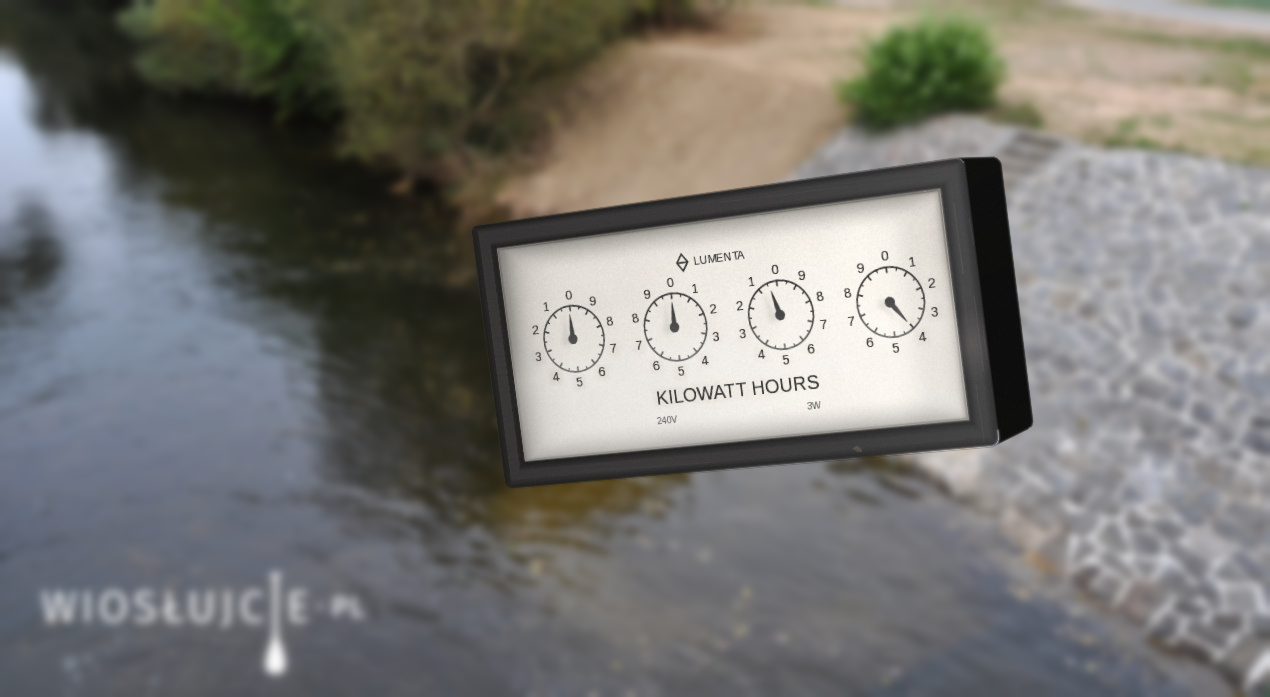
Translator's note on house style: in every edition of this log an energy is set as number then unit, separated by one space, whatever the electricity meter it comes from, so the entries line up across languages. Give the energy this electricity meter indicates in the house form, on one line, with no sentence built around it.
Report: 4 kWh
